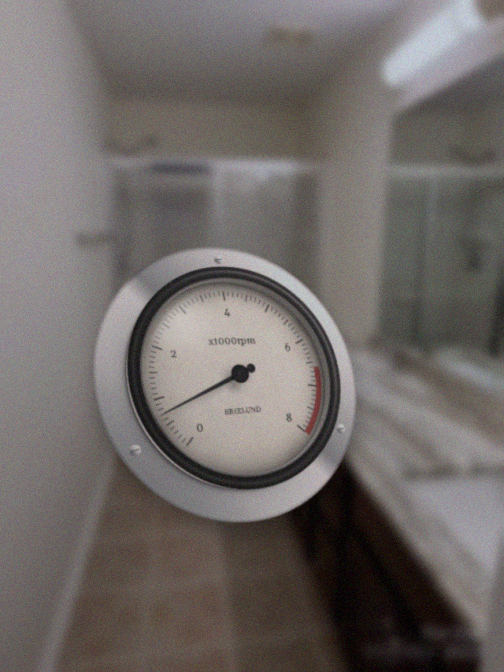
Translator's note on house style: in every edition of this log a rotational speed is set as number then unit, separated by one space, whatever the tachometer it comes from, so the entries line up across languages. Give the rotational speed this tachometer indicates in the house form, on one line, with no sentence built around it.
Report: 700 rpm
